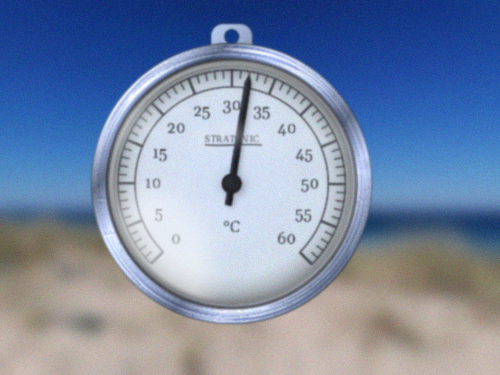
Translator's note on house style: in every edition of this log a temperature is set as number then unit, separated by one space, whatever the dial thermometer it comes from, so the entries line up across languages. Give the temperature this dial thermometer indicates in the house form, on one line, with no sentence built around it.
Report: 32 °C
